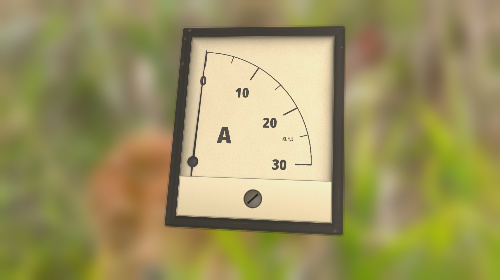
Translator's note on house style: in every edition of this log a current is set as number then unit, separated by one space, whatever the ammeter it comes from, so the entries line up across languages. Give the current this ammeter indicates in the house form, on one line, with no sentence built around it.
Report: 0 A
